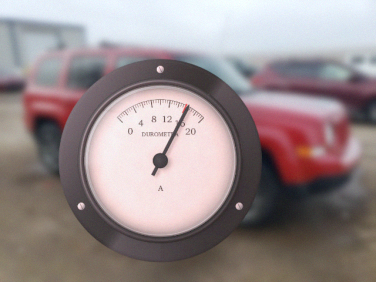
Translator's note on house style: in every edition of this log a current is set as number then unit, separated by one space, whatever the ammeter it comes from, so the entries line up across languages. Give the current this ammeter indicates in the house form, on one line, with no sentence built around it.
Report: 16 A
